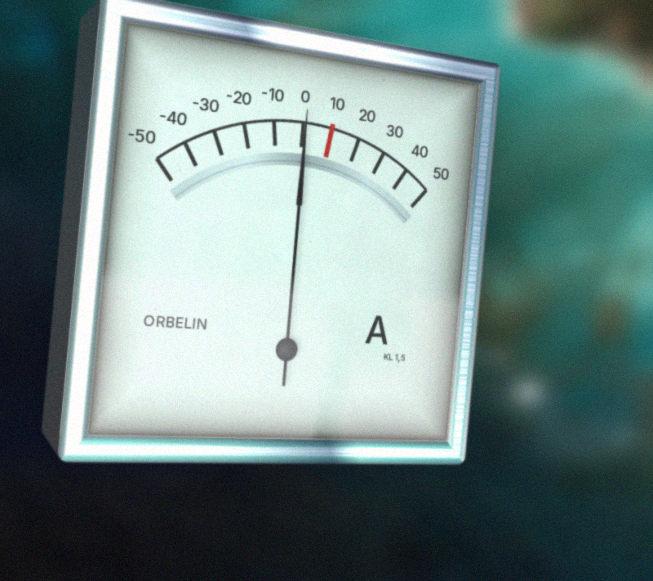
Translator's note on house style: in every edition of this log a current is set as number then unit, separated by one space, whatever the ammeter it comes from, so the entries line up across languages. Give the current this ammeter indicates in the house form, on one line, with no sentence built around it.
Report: 0 A
